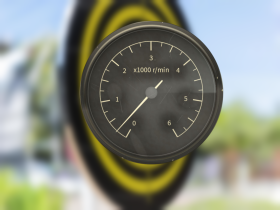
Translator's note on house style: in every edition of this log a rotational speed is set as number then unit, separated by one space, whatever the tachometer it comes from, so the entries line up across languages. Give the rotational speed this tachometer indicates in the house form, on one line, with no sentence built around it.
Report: 250 rpm
